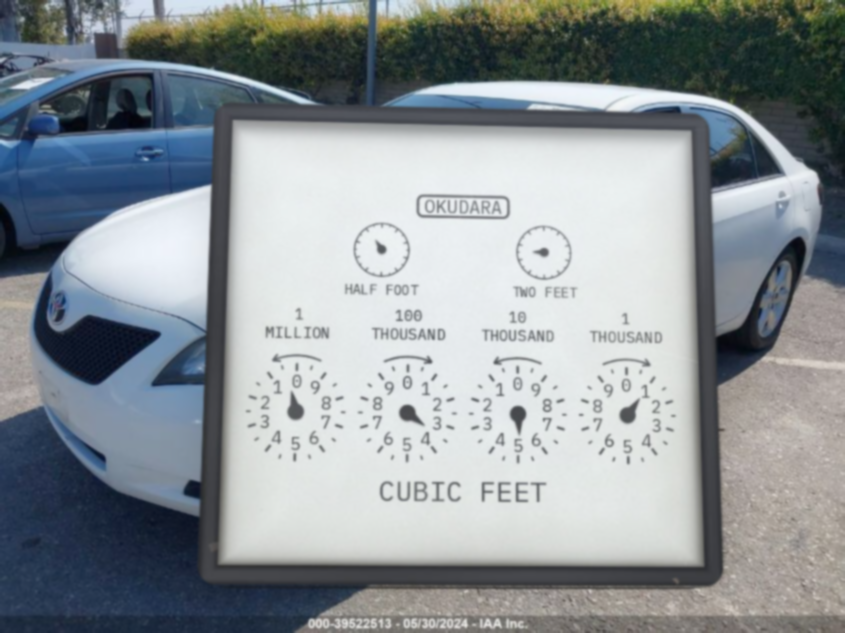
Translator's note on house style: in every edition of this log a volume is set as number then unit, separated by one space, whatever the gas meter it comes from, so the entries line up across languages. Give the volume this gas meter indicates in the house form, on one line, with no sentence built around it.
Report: 35100 ft³
